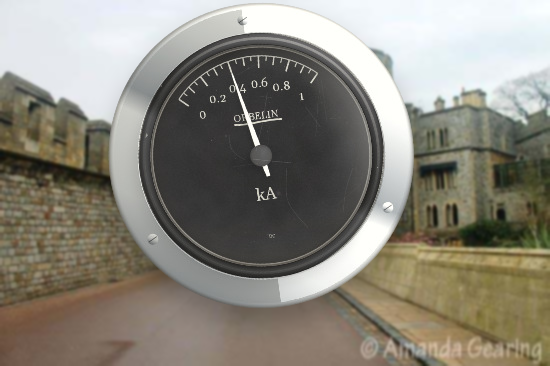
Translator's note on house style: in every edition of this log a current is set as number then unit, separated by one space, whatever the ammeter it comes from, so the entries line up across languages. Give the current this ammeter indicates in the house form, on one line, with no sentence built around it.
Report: 0.4 kA
